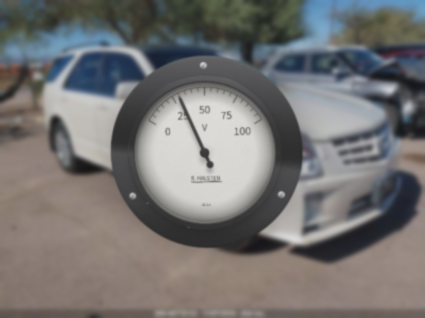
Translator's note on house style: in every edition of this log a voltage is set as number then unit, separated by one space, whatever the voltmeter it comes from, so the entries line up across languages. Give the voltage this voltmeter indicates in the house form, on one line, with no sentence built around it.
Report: 30 V
